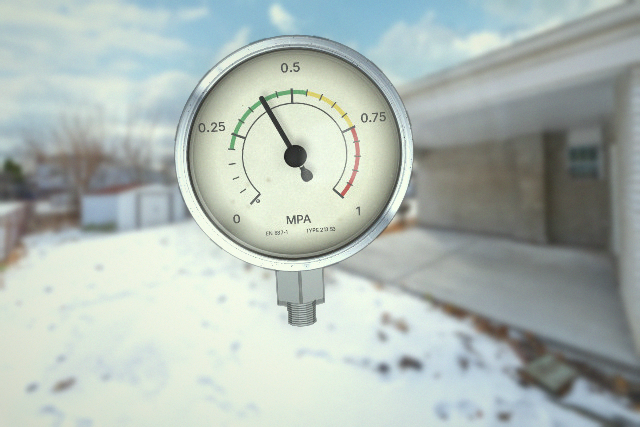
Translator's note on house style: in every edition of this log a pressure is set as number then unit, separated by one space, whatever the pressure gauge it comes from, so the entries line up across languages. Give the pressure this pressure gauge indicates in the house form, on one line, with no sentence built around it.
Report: 0.4 MPa
